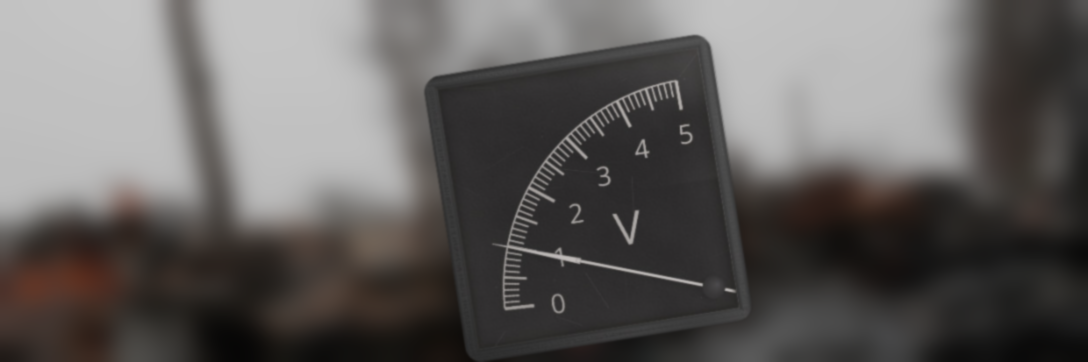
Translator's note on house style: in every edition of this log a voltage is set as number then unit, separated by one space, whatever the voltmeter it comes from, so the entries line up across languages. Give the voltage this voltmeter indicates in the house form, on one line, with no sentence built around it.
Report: 1 V
